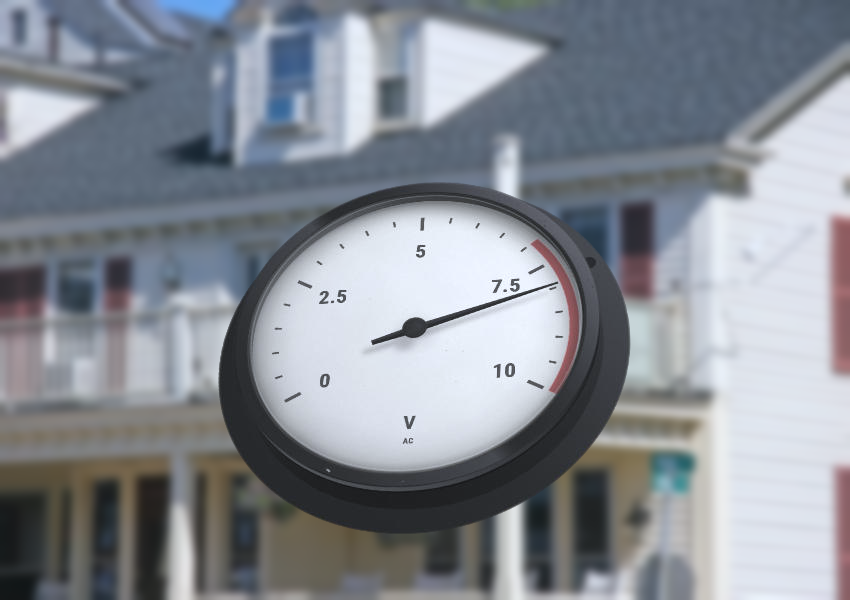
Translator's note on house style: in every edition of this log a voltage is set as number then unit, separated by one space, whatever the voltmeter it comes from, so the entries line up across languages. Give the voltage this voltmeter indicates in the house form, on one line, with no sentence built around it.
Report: 8 V
